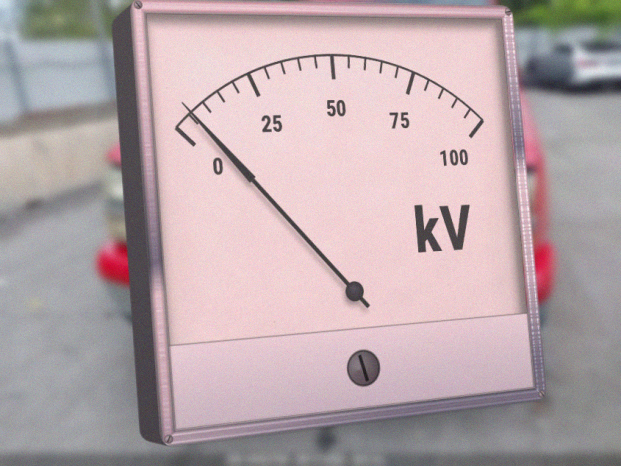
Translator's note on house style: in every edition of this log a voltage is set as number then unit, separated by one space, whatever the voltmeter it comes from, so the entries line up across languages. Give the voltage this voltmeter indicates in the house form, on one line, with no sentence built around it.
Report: 5 kV
